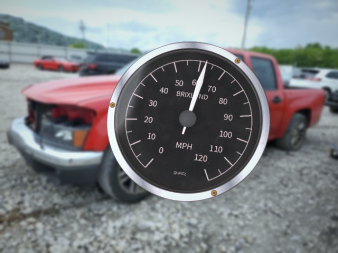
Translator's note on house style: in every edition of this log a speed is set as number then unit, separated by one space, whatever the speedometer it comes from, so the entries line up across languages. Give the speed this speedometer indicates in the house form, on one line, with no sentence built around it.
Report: 62.5 mph
